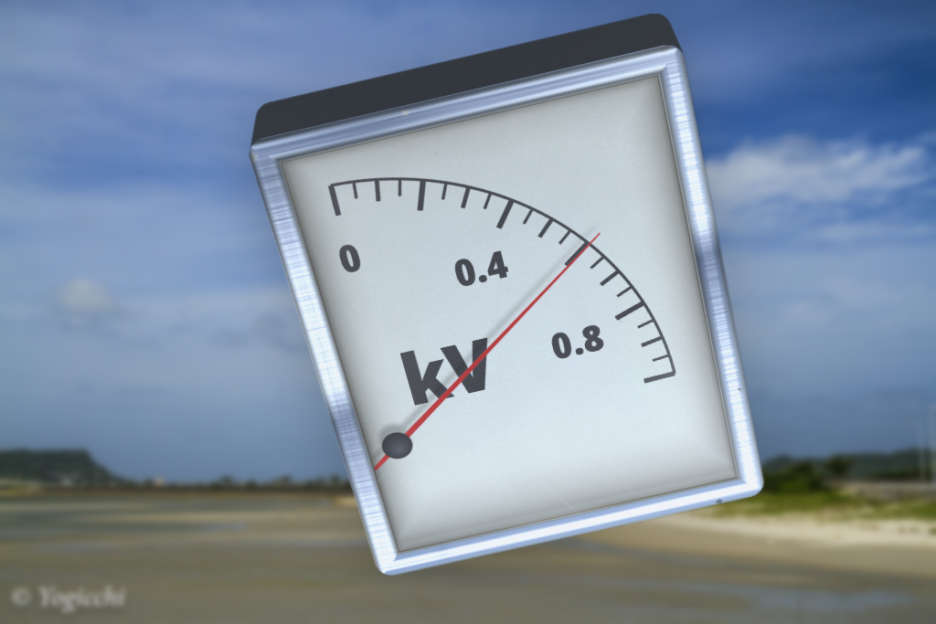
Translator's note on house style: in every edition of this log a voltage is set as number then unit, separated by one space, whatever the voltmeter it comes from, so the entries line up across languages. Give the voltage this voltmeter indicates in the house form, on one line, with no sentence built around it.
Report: 0.6 kV
